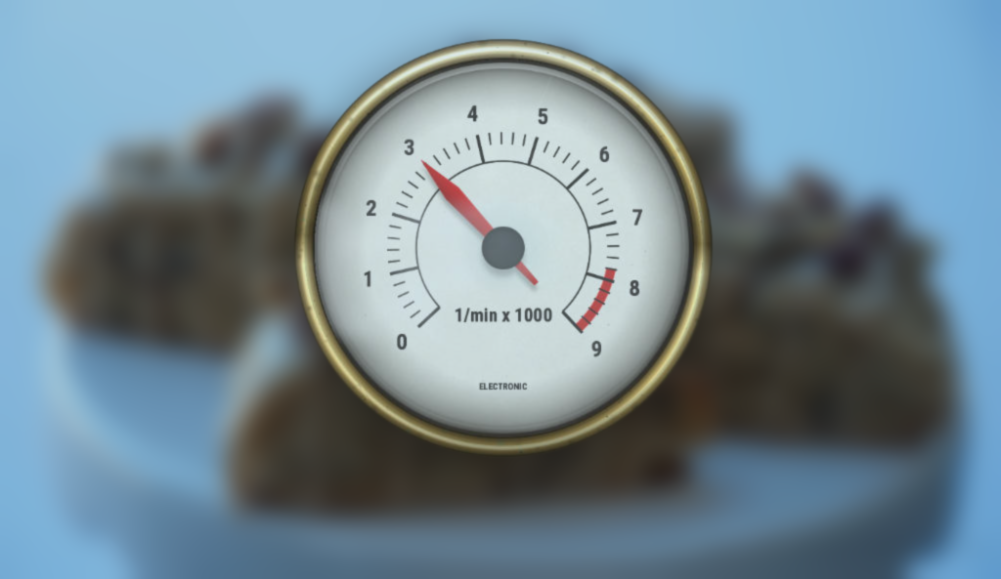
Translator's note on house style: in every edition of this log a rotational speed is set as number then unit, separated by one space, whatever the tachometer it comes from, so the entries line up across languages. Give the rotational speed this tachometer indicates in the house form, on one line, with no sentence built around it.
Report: 3000 rpm
